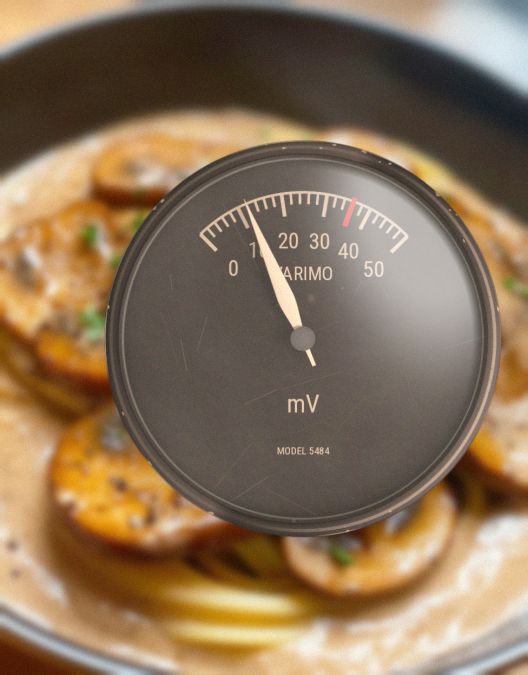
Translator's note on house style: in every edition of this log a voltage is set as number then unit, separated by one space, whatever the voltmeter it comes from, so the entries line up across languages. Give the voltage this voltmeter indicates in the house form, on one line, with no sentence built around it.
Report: 12 mV
